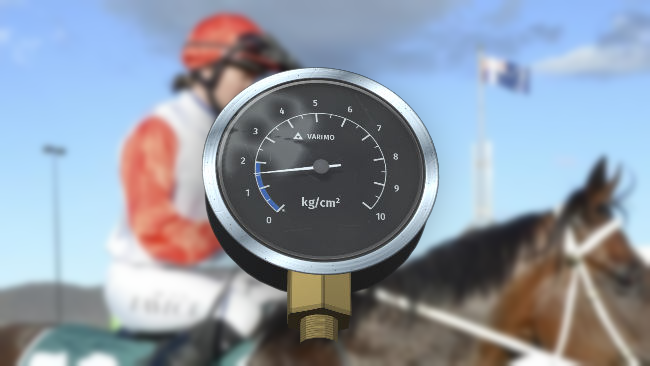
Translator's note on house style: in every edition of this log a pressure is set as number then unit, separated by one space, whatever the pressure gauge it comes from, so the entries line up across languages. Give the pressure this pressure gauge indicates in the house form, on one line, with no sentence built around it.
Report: 1.5 kg/cm²
